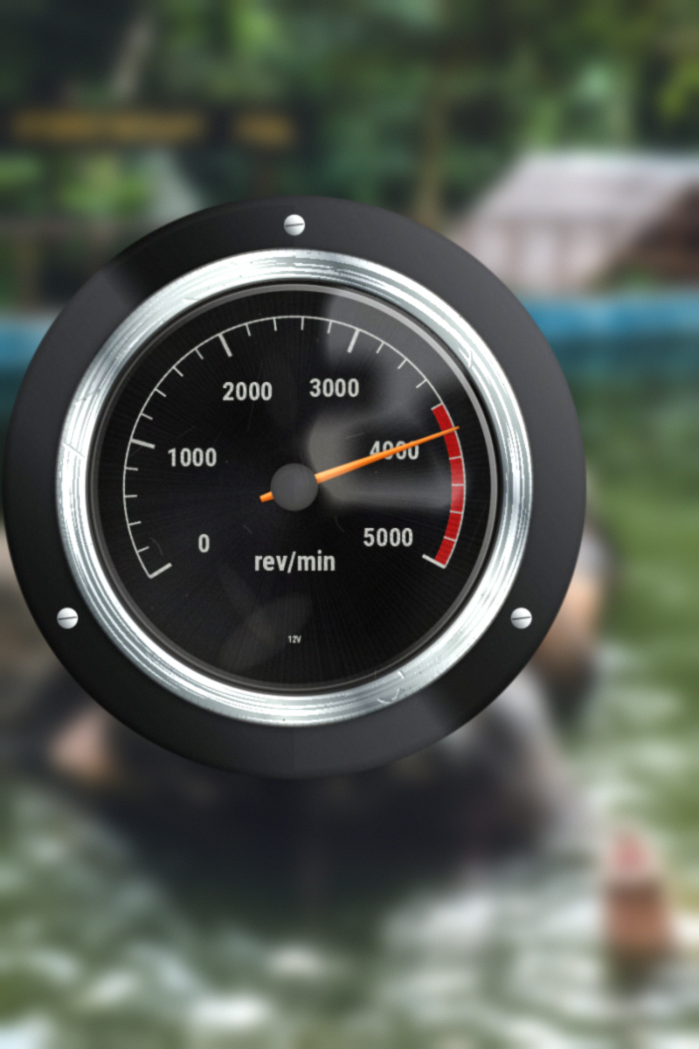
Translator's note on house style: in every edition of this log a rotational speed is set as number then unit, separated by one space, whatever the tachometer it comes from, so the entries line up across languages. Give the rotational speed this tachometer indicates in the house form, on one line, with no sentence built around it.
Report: 4000 rpm
